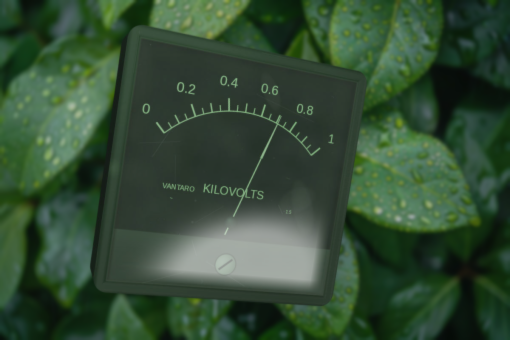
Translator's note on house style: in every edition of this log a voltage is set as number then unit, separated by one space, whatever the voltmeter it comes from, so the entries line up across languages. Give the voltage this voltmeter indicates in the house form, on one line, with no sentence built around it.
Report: 0.7 kV
